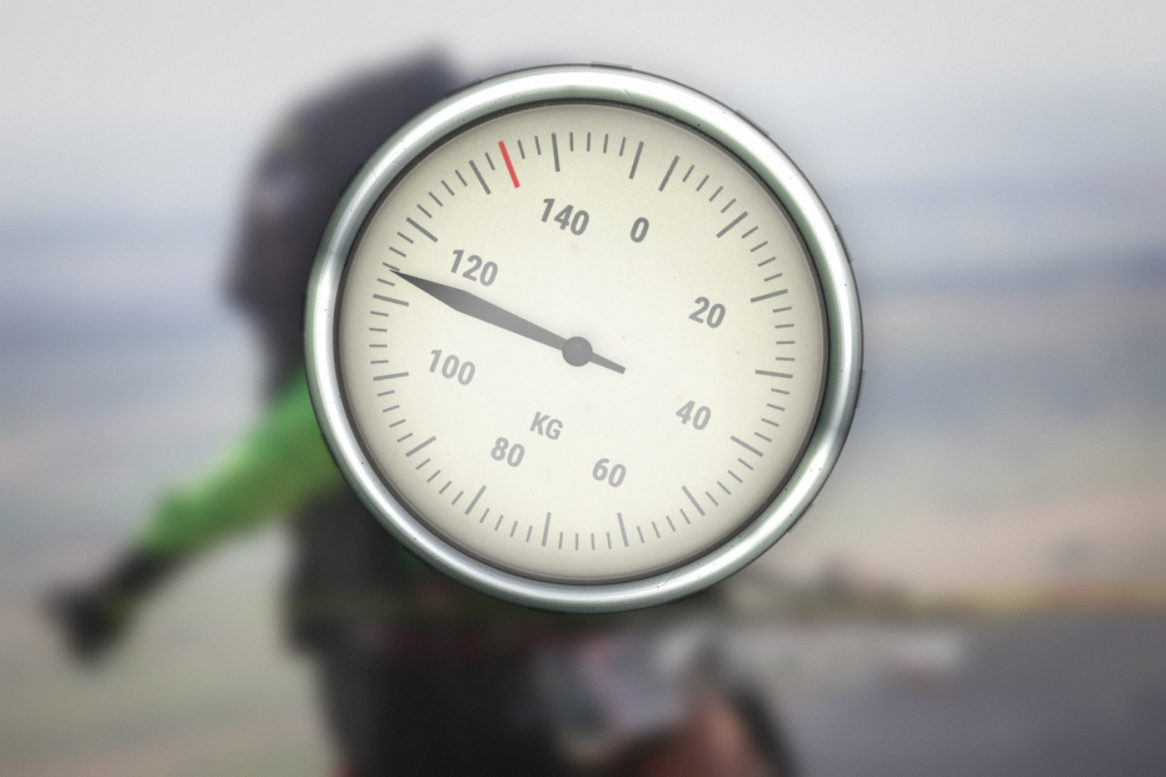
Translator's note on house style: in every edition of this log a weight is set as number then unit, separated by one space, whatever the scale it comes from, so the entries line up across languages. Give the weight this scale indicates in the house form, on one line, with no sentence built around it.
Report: 114 kg
